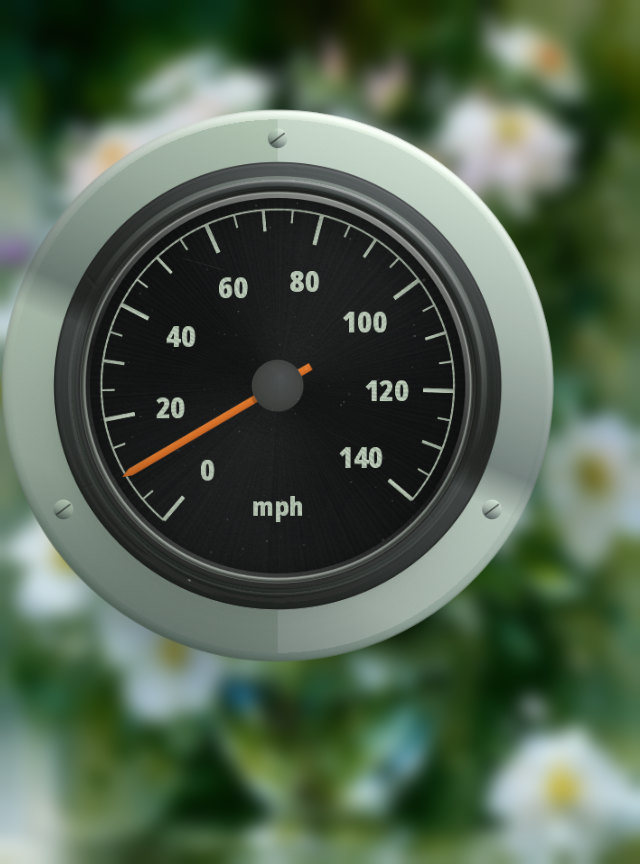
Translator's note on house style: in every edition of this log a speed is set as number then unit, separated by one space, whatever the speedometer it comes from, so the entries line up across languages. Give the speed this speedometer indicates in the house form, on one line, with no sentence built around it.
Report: 10 mph
